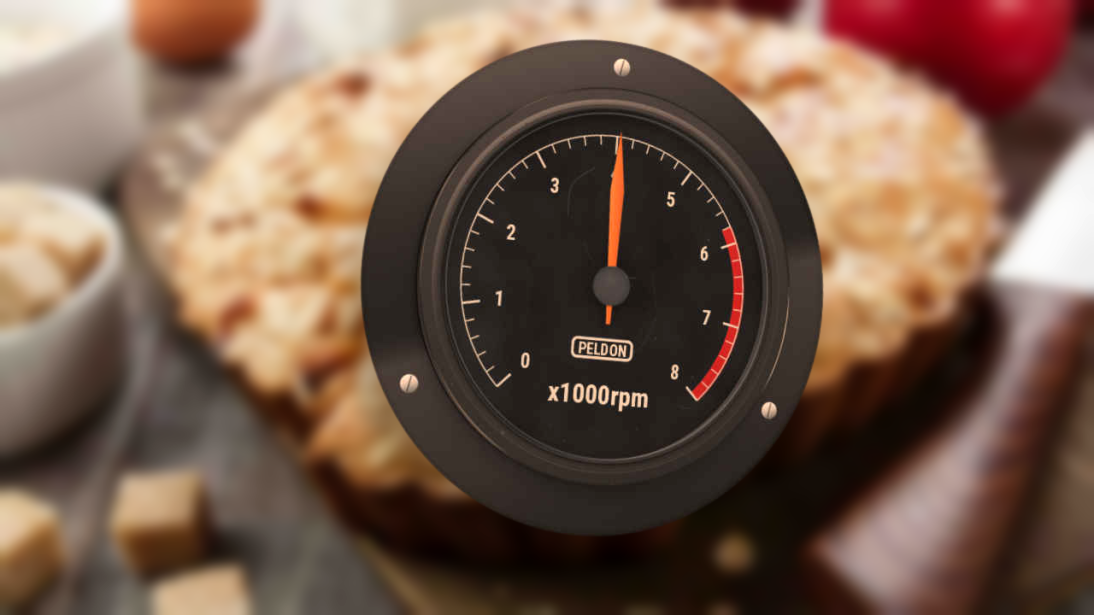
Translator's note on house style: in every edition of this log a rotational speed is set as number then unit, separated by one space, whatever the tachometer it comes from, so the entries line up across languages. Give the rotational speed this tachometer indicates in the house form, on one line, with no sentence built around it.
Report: 4000 rpm
